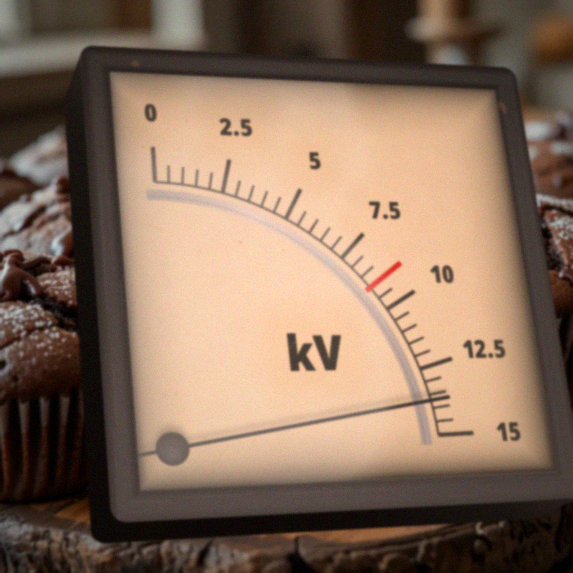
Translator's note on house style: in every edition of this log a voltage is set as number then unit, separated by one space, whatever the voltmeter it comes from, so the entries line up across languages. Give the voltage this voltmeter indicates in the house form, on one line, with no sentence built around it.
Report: 13.75 kV
